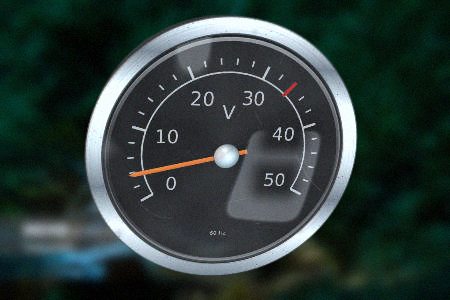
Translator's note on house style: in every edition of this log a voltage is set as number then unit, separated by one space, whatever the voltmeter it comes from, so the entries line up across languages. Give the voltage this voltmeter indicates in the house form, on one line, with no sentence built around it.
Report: 4 V
